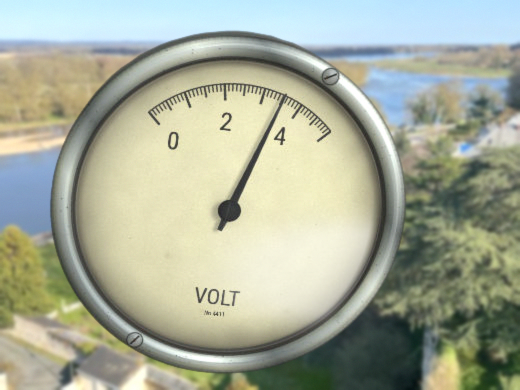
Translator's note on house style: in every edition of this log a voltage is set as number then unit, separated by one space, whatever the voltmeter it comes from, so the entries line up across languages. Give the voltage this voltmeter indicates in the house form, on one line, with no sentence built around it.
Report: 3.5 V
